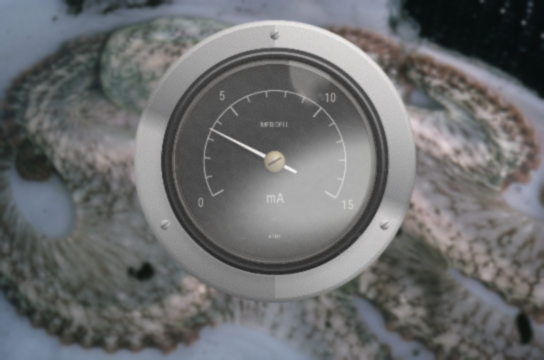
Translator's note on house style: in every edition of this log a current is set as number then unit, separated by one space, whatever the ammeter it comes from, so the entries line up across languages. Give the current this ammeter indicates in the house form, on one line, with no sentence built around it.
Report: 3.5 mA
